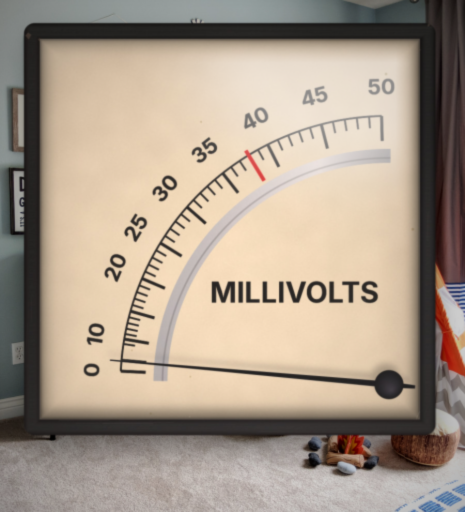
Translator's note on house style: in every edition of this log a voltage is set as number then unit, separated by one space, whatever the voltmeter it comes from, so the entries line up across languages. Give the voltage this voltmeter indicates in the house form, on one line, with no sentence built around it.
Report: 5 mV
